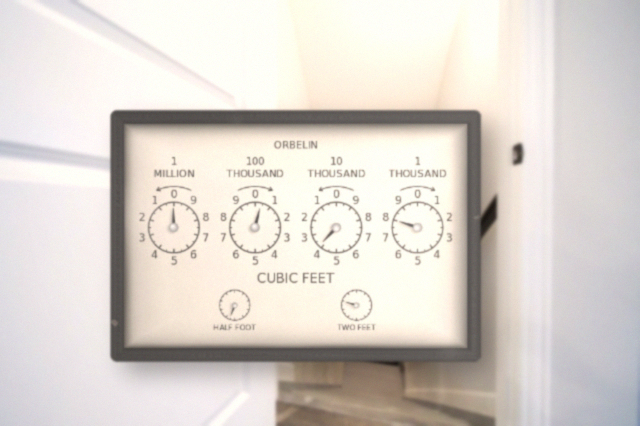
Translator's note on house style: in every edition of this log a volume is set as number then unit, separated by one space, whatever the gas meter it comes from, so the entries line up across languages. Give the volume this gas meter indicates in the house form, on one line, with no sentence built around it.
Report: 3800 ft³
